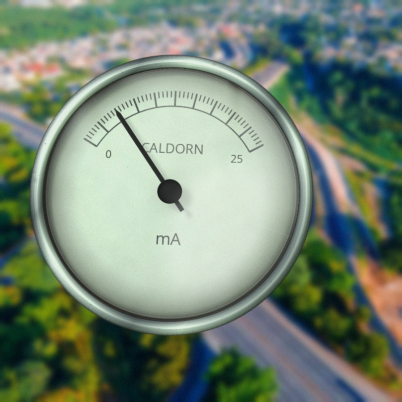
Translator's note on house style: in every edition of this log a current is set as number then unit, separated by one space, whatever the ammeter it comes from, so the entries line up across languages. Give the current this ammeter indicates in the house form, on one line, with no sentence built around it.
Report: 5 mA
